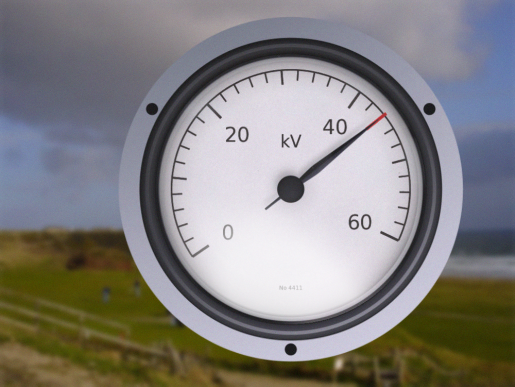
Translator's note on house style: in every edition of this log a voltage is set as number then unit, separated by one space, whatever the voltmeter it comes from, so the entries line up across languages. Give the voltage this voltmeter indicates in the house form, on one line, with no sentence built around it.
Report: 44 kV
